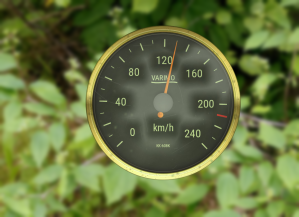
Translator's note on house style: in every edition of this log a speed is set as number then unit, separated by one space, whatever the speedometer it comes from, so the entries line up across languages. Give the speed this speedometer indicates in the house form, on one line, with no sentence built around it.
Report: 130 km/h
